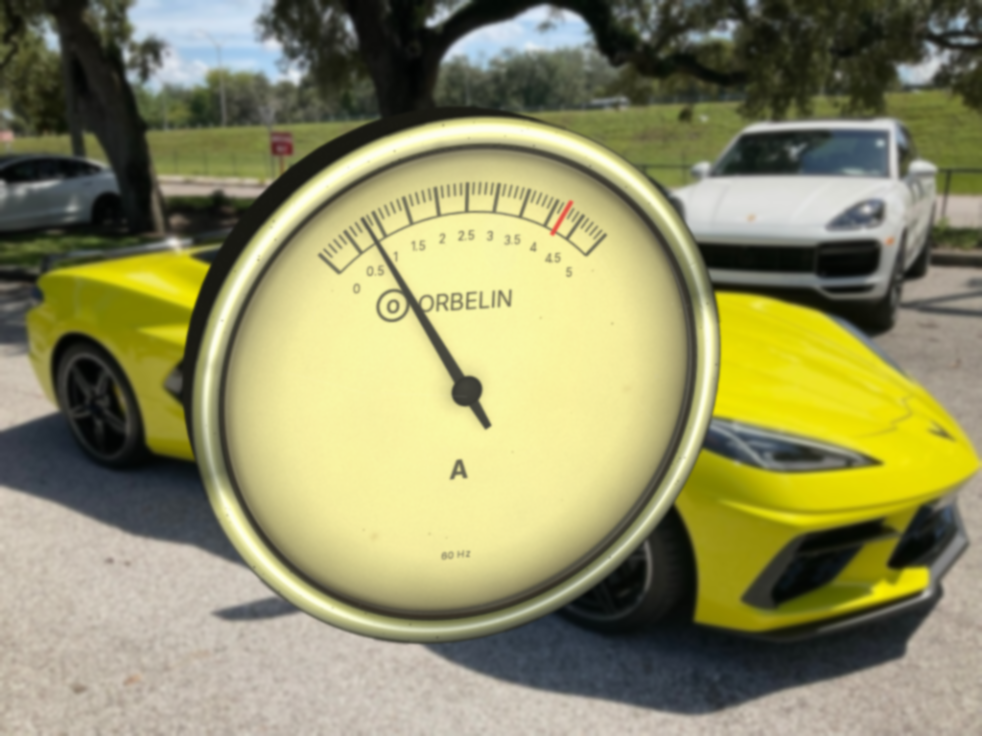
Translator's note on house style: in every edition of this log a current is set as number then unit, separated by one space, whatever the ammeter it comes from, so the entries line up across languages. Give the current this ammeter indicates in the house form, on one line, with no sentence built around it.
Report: 0.8 A
